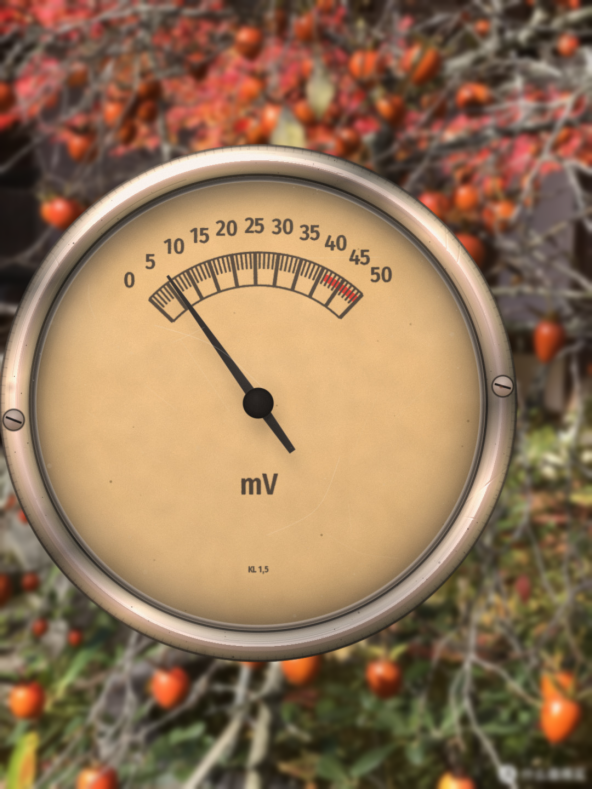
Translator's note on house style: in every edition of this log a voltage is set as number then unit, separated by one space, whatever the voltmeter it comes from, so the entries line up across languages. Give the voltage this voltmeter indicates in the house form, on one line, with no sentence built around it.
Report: 6 mV
